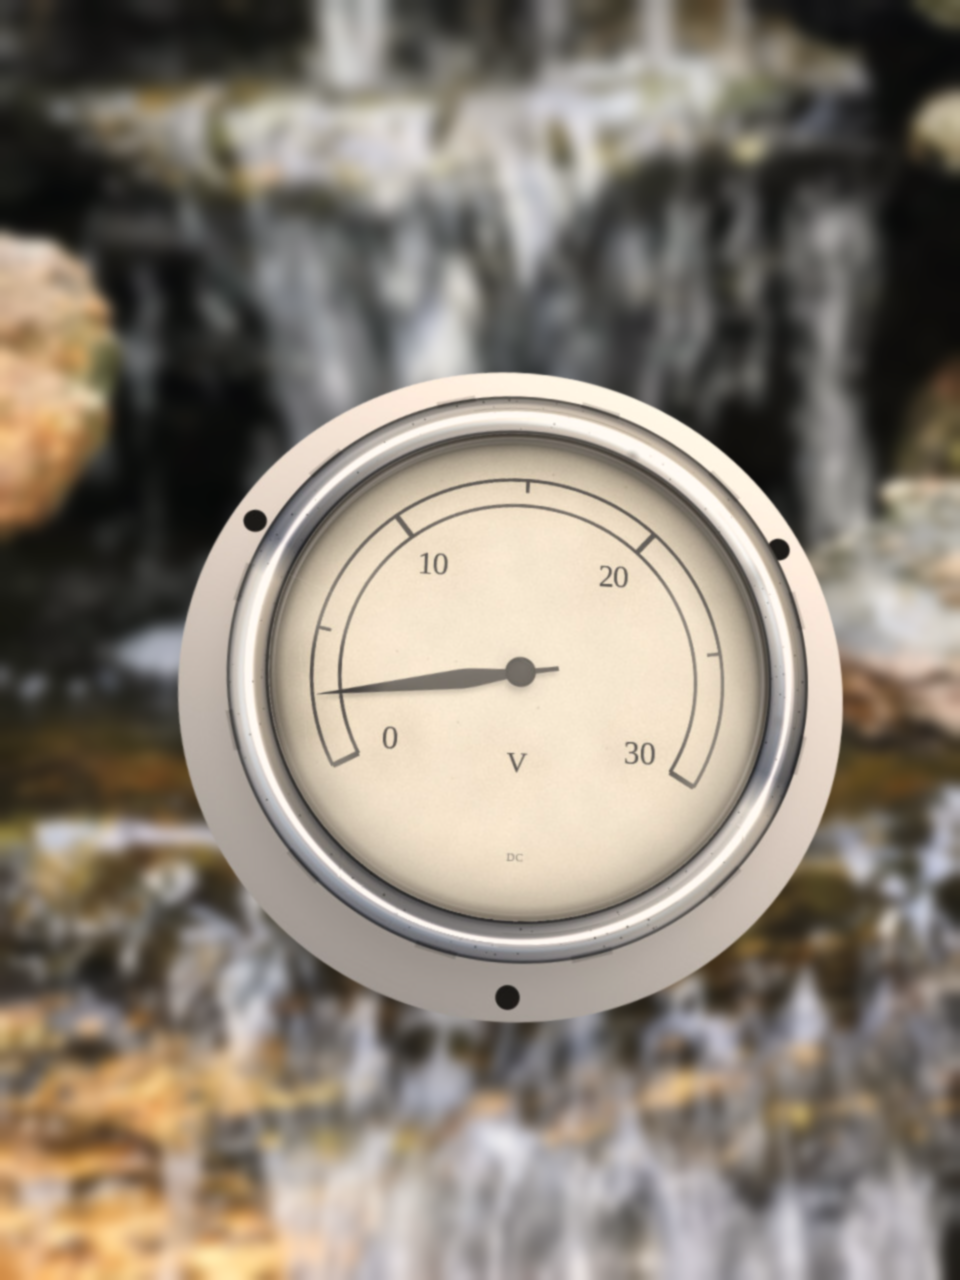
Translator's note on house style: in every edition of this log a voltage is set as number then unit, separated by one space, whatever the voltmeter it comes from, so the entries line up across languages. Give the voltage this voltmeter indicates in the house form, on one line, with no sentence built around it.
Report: 2.5 V
